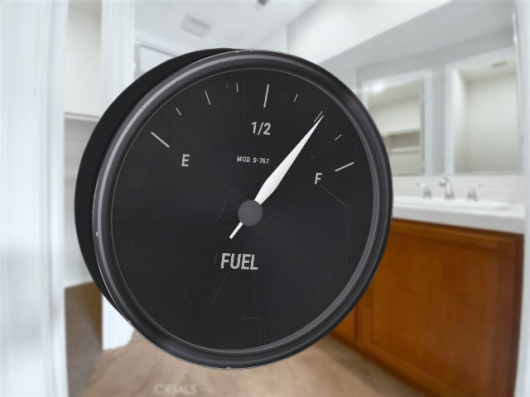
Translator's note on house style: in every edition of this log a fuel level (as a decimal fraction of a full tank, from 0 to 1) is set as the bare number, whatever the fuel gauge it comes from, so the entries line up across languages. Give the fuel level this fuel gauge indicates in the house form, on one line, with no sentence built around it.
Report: 0.75
